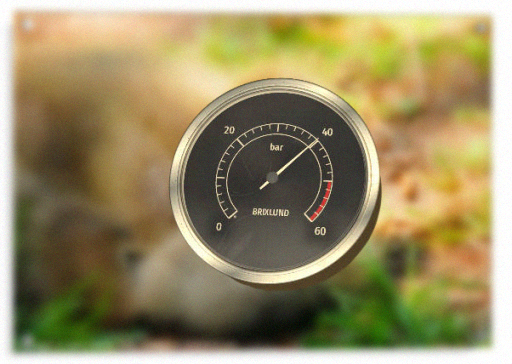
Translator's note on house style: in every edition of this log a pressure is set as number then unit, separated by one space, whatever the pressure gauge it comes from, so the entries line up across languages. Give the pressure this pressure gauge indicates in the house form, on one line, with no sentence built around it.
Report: 40 bar
